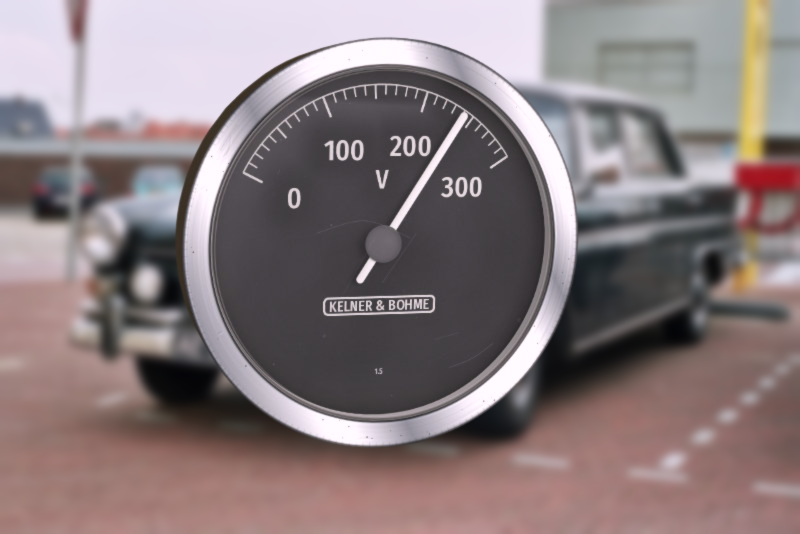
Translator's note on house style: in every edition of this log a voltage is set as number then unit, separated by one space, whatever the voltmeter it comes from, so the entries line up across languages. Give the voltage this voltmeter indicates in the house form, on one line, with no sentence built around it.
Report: 240 V
